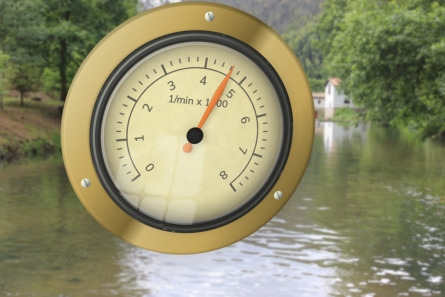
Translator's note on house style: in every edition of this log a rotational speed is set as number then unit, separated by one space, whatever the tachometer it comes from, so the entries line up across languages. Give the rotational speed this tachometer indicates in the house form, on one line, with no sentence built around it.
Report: 4600 rpm
